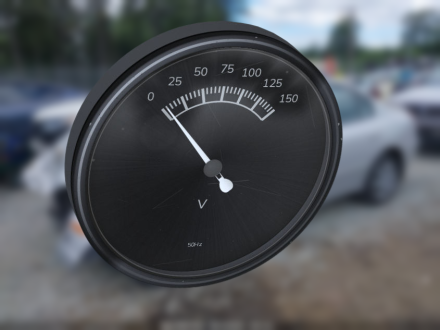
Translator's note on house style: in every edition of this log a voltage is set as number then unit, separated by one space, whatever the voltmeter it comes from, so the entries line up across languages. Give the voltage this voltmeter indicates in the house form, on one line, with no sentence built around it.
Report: 5 V
